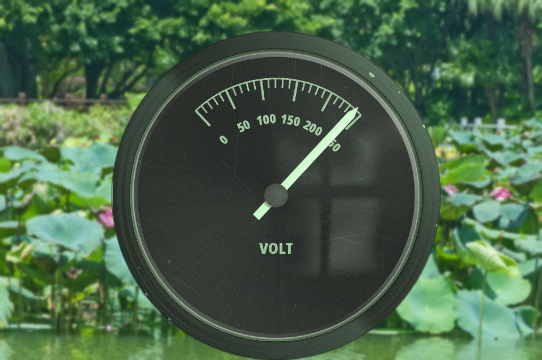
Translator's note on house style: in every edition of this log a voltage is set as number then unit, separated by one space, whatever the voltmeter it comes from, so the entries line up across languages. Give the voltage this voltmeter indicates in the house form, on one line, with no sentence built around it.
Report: 240 V
